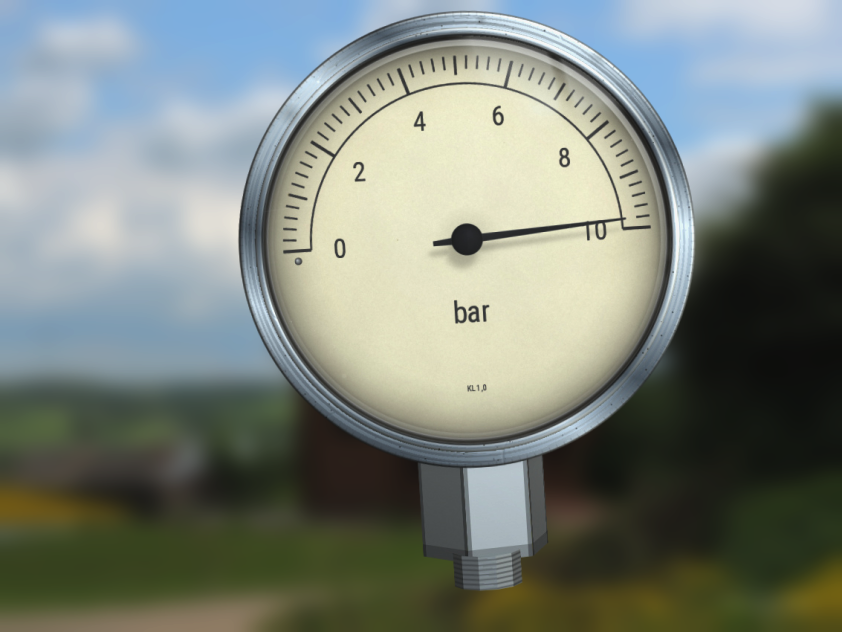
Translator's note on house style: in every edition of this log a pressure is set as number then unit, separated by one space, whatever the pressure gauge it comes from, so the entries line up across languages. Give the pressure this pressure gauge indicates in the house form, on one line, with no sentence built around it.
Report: 9.8 bar
